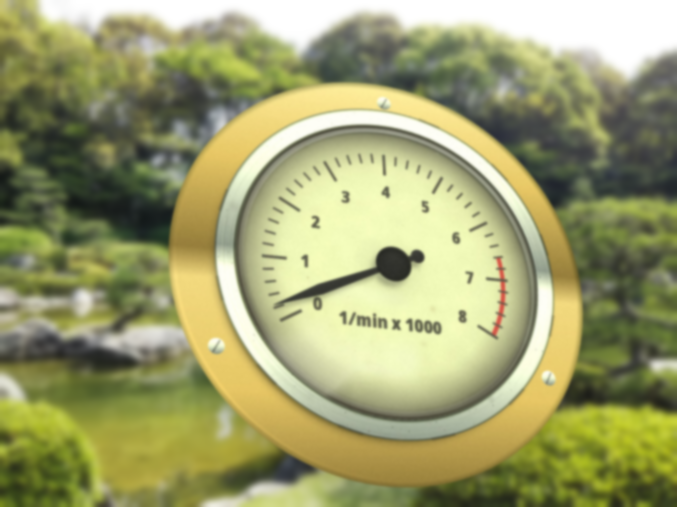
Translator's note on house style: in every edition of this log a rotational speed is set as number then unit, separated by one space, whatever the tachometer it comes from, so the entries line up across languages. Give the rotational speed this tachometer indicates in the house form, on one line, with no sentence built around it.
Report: 200 rpm
